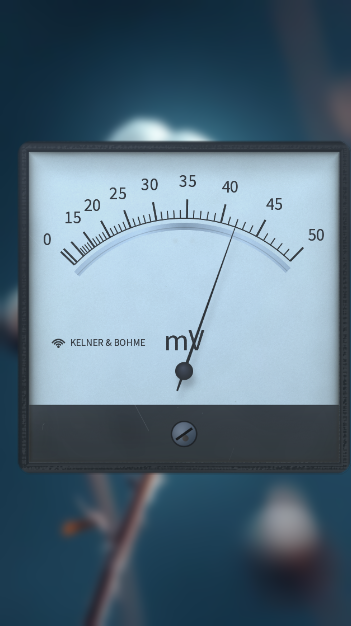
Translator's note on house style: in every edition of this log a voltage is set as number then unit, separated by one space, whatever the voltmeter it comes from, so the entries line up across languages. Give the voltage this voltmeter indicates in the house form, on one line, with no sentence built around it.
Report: 42 mV
